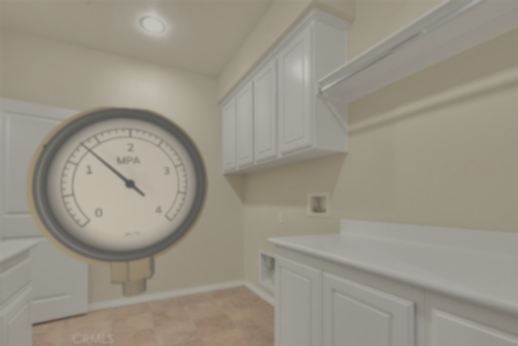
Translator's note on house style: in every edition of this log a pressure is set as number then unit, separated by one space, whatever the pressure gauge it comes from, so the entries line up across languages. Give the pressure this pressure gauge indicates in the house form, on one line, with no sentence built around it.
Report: 1.3 MPa
